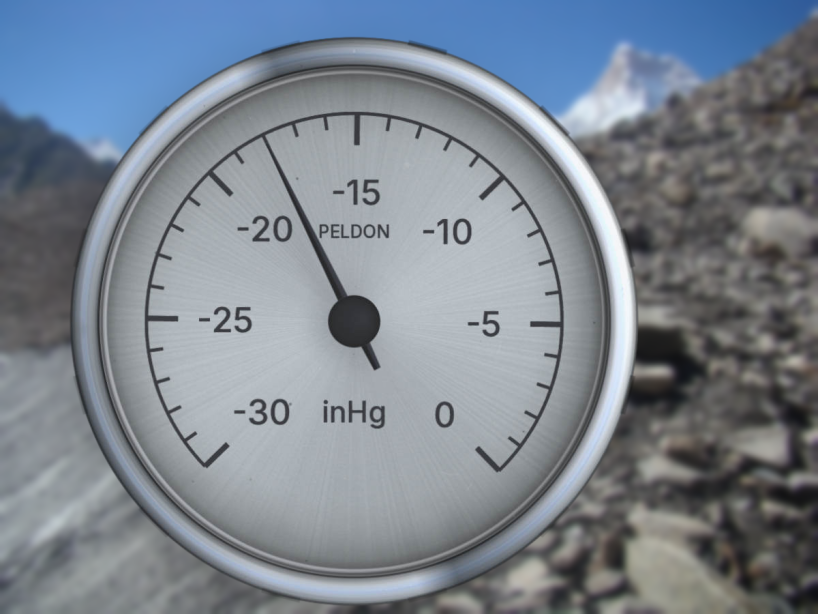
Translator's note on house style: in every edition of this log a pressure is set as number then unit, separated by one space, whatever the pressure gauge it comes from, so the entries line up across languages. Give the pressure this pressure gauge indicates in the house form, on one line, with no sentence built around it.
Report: -18 inHg
